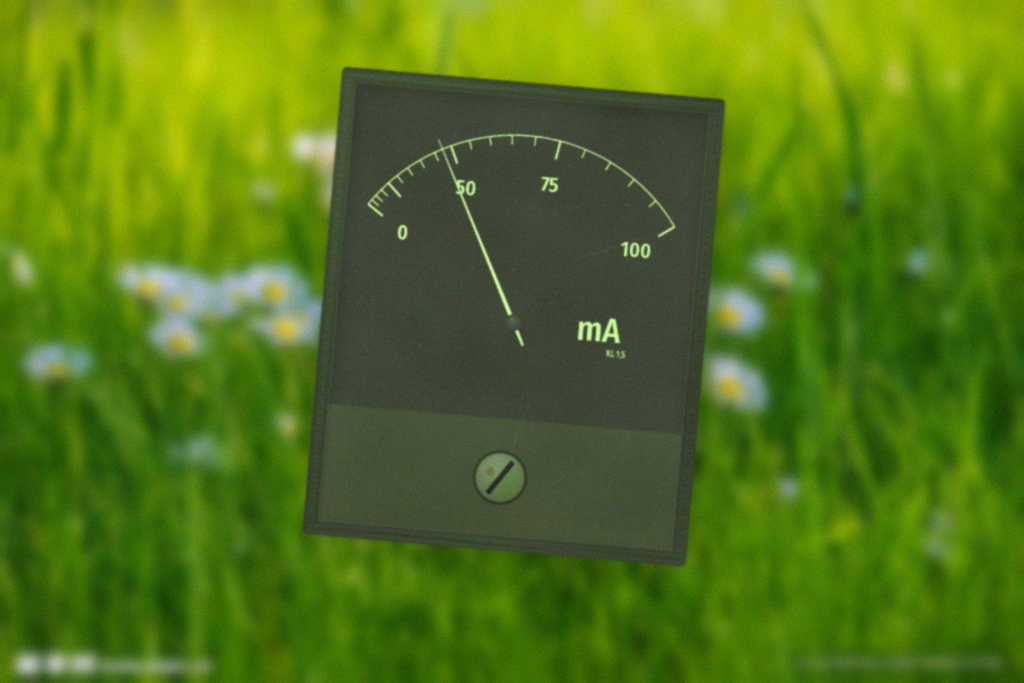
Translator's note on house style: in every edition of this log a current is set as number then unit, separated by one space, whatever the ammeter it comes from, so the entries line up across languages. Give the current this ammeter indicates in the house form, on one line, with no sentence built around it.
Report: 47.5 mA
